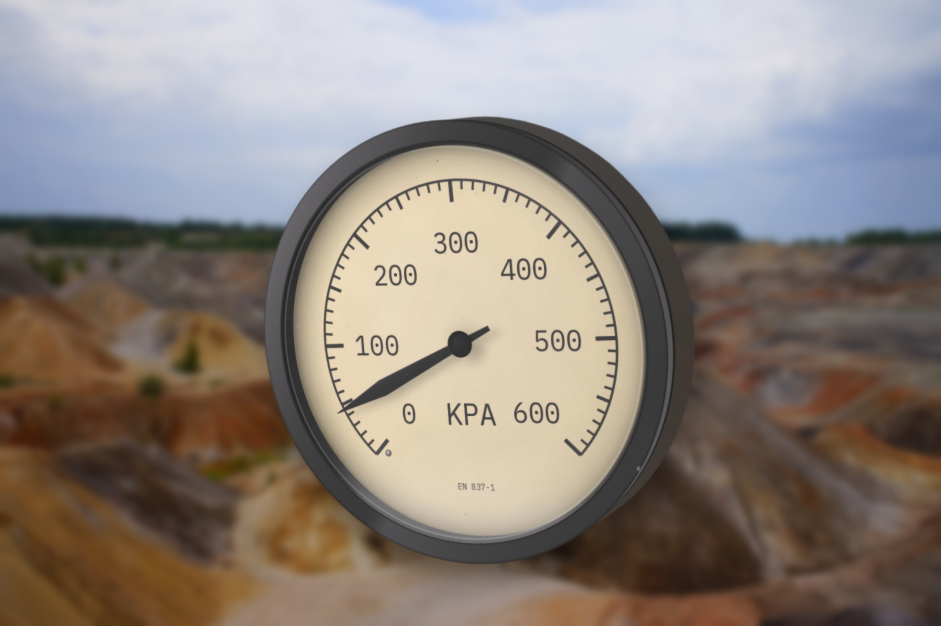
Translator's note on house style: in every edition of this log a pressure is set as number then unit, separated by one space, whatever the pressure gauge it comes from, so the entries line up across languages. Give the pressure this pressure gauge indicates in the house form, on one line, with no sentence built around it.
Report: 45 kPa
